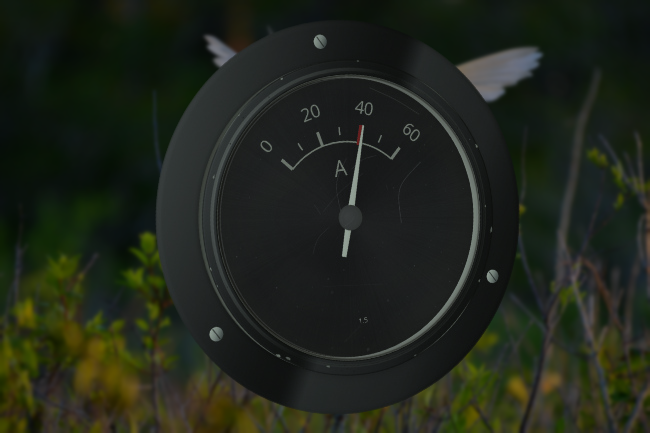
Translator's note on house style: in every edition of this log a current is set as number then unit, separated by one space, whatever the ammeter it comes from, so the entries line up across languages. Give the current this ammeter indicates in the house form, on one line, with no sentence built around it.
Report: 40 A
